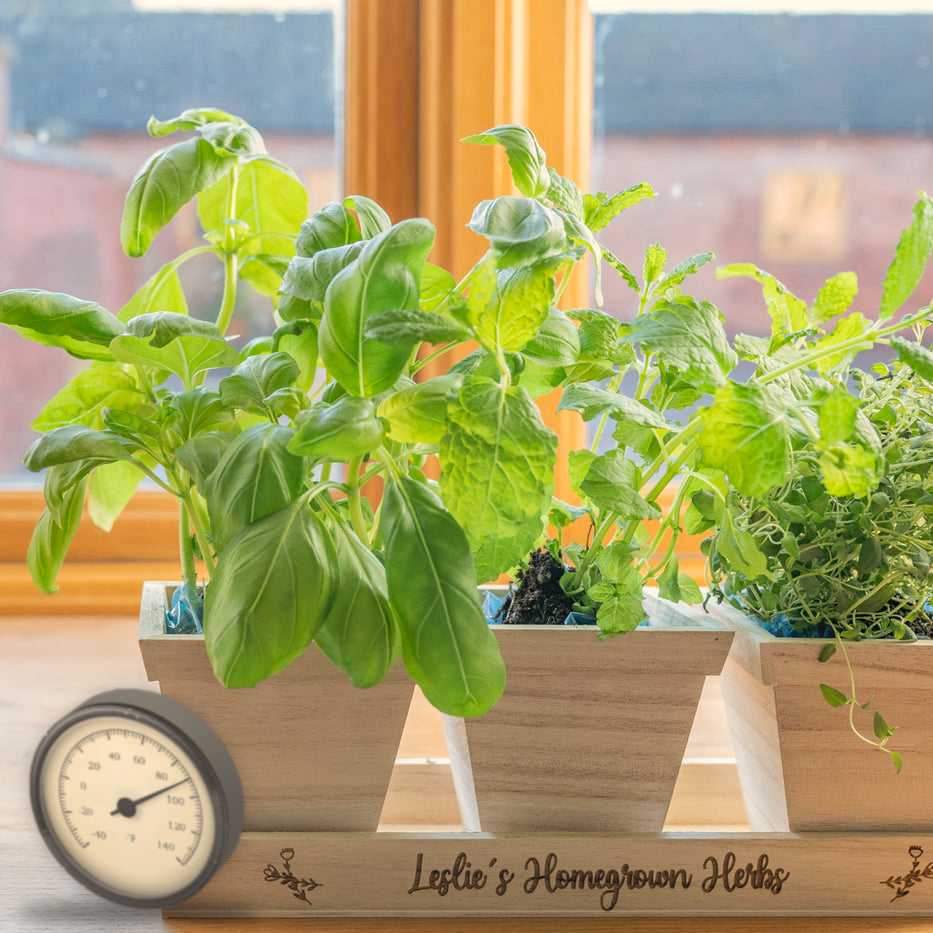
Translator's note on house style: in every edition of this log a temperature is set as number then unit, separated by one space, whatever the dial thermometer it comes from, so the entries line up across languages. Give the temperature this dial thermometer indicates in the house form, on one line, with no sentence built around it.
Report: 90 °F
